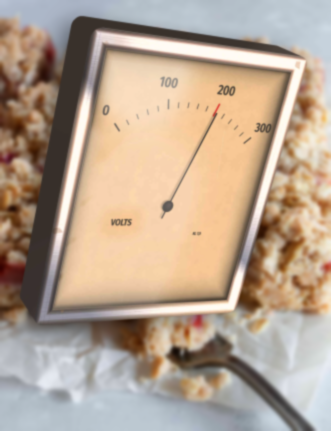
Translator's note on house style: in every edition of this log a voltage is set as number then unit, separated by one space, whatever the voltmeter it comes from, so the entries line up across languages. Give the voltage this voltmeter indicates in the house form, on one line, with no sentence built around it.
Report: 200 V
